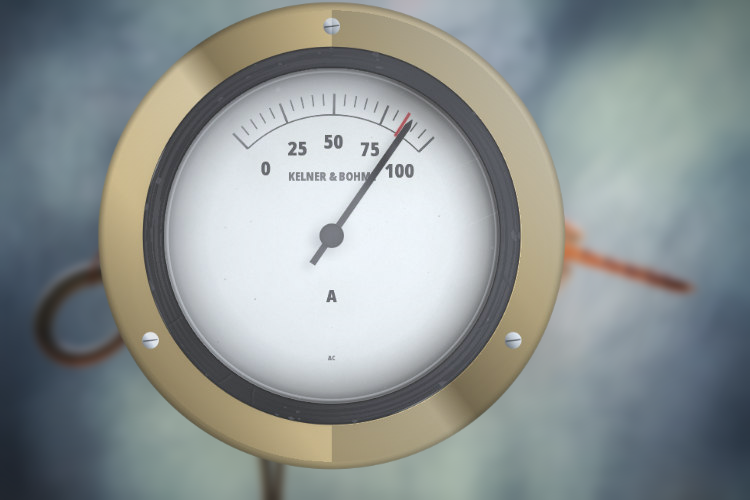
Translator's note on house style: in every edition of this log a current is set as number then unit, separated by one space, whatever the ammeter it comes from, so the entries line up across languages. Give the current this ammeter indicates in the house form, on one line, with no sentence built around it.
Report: 87.5 A
